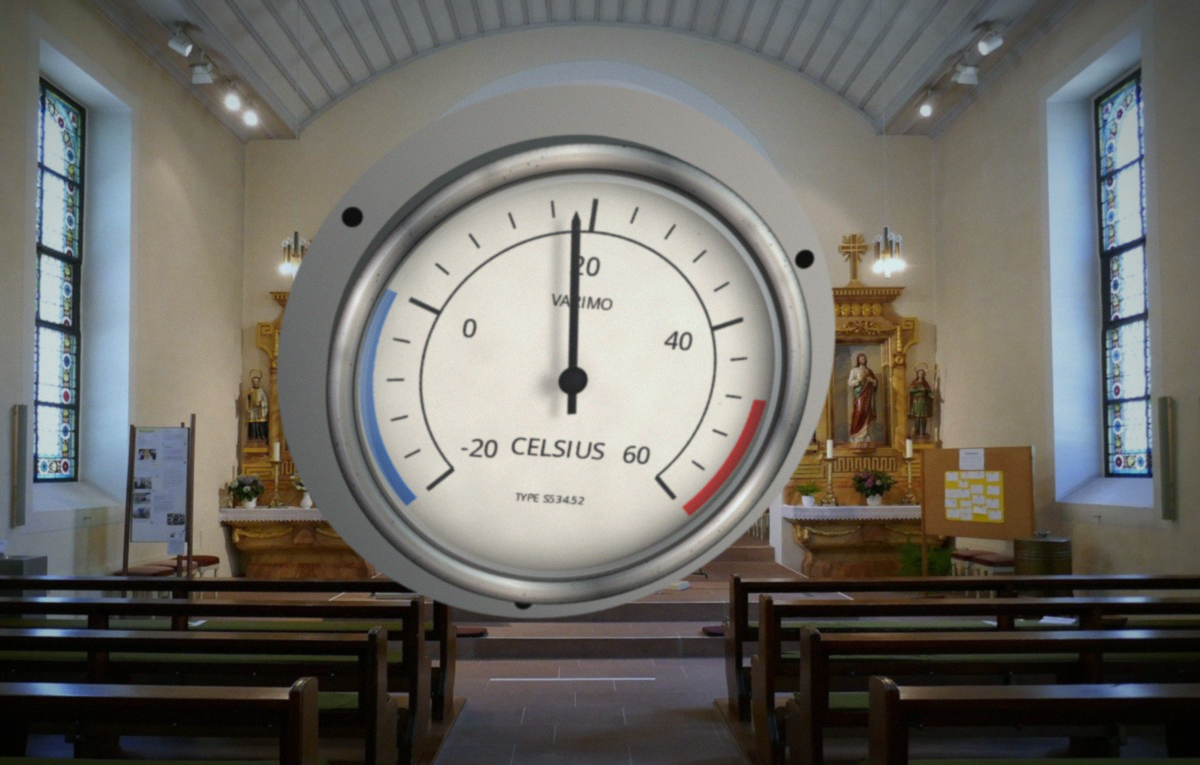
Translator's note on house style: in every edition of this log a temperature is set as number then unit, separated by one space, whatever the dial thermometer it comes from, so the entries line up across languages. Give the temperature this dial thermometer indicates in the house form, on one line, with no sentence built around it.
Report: 18 °C
